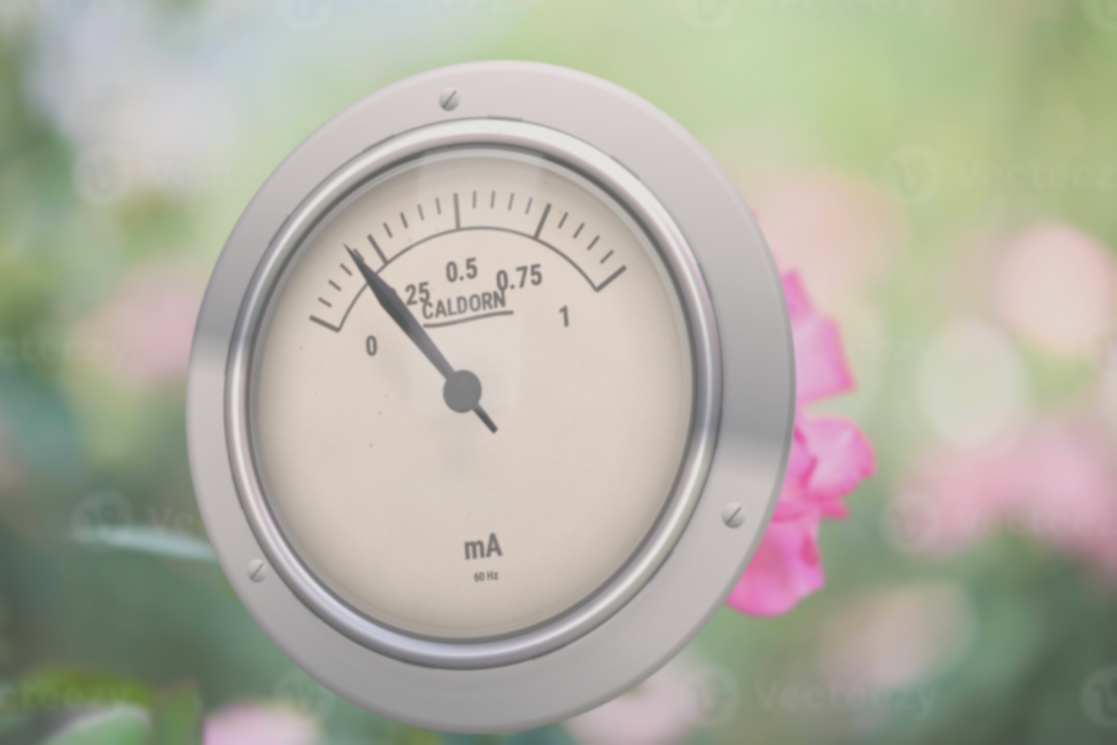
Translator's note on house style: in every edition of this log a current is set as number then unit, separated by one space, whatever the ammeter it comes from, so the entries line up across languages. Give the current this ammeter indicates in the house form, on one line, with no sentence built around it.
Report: 0.2 mA
